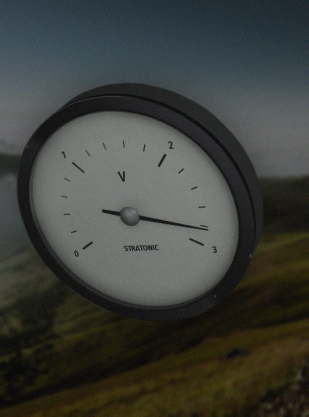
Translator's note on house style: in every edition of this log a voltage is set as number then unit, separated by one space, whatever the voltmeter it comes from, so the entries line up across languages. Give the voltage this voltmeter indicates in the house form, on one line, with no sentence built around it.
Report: 2.8 V
